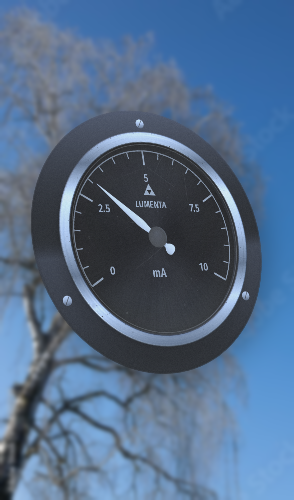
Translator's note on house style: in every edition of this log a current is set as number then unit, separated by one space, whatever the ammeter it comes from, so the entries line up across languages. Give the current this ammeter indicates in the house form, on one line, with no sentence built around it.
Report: 3 mA
